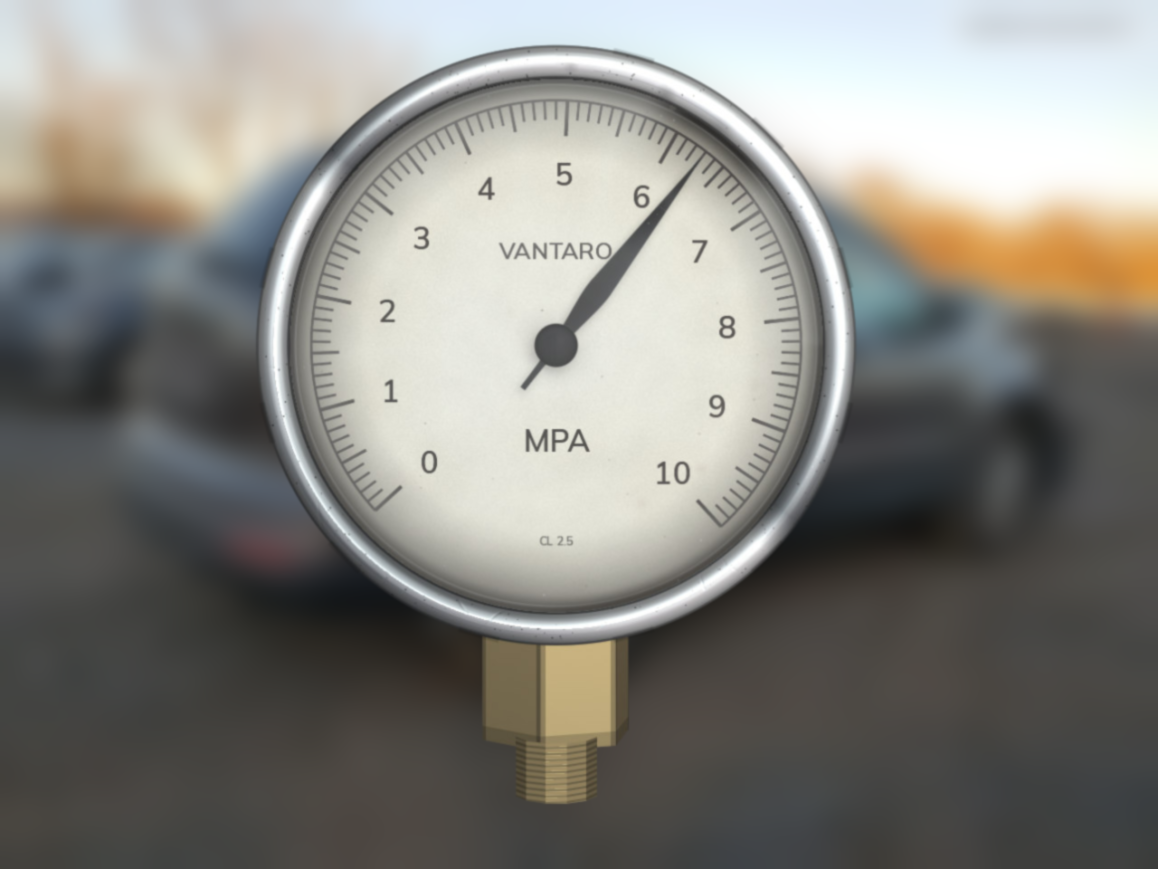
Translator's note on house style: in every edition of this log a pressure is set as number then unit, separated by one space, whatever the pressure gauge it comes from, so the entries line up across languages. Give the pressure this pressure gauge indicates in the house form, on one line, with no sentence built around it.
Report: 6.3 MPa
